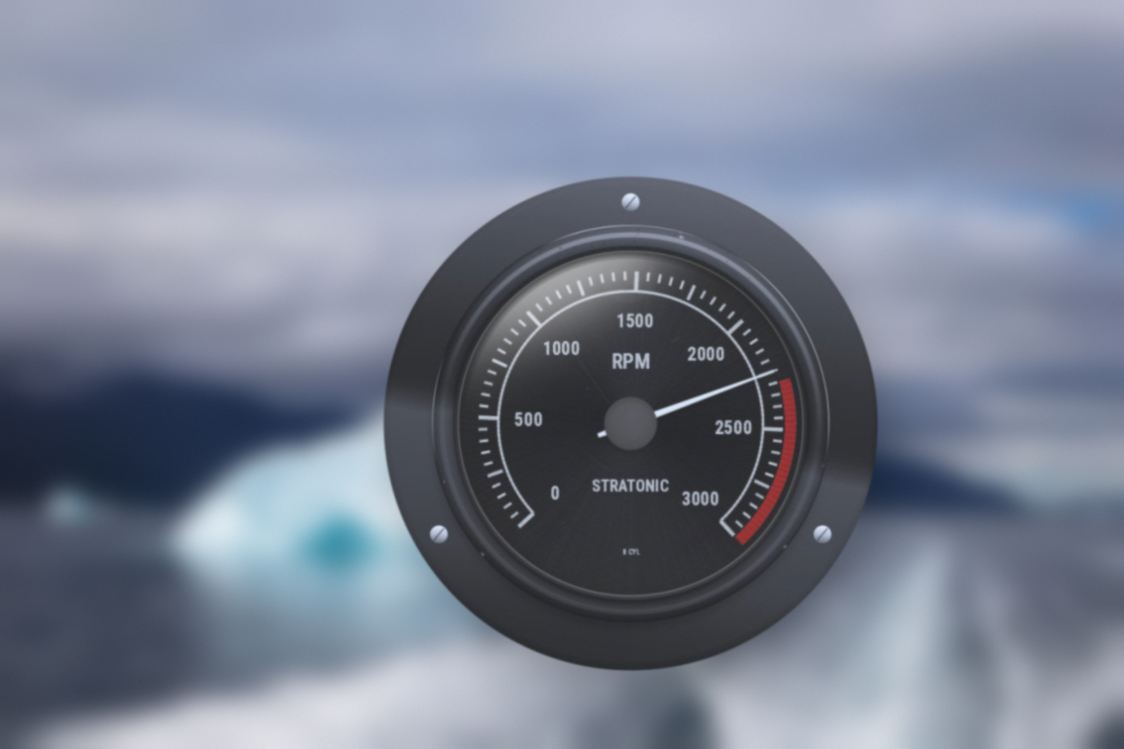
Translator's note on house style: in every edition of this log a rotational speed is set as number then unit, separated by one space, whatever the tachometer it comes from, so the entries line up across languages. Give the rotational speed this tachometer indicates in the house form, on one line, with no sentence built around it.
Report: 2250 rpm
